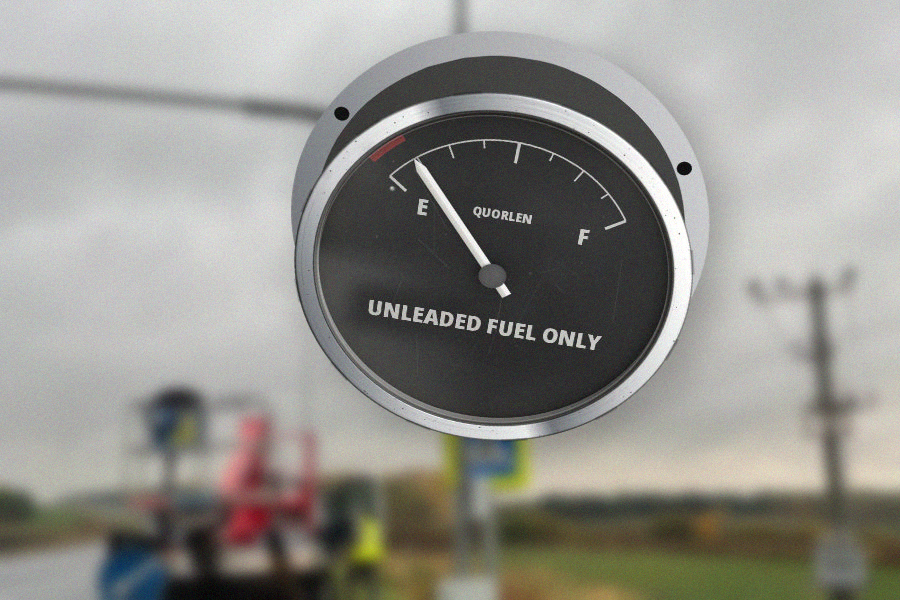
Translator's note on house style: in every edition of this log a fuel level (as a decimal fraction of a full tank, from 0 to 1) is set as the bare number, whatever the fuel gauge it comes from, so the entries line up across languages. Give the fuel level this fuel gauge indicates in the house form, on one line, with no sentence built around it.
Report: 0.125
